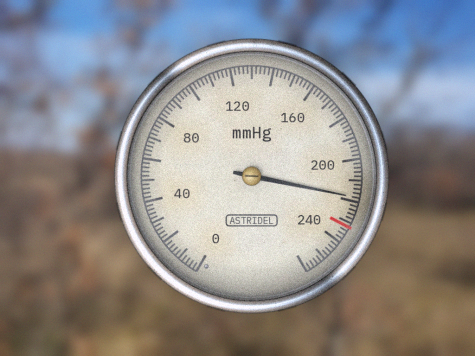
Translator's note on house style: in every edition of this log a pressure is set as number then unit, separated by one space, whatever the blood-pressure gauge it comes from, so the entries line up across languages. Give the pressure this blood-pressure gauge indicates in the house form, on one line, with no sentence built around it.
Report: 218 mmHg
